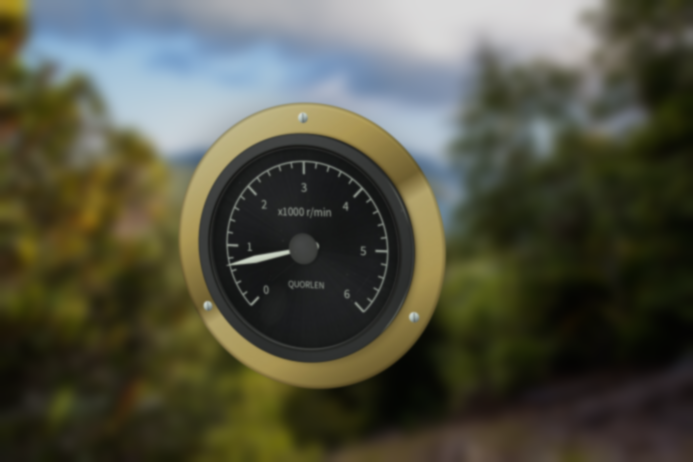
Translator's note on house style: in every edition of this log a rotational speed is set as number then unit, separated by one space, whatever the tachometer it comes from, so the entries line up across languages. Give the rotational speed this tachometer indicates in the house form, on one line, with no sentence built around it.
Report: 700 rpm
